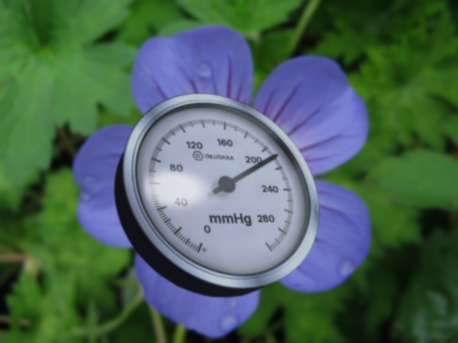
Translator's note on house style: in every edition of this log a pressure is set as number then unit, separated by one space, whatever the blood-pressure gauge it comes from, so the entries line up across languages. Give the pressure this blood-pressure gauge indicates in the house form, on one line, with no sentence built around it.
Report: 210 mmHg
